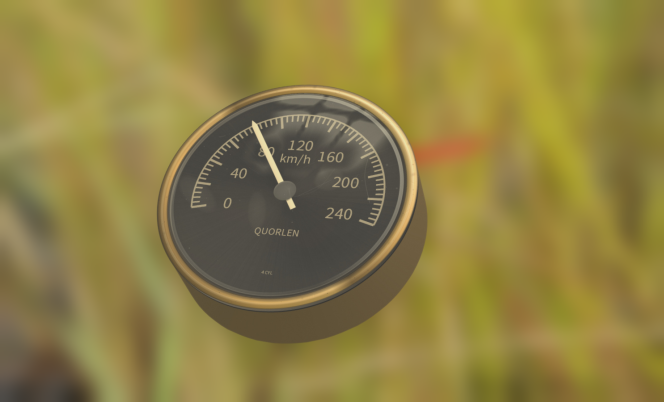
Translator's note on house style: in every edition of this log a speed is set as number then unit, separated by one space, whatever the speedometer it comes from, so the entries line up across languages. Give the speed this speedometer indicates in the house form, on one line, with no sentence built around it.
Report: 80 km/h
